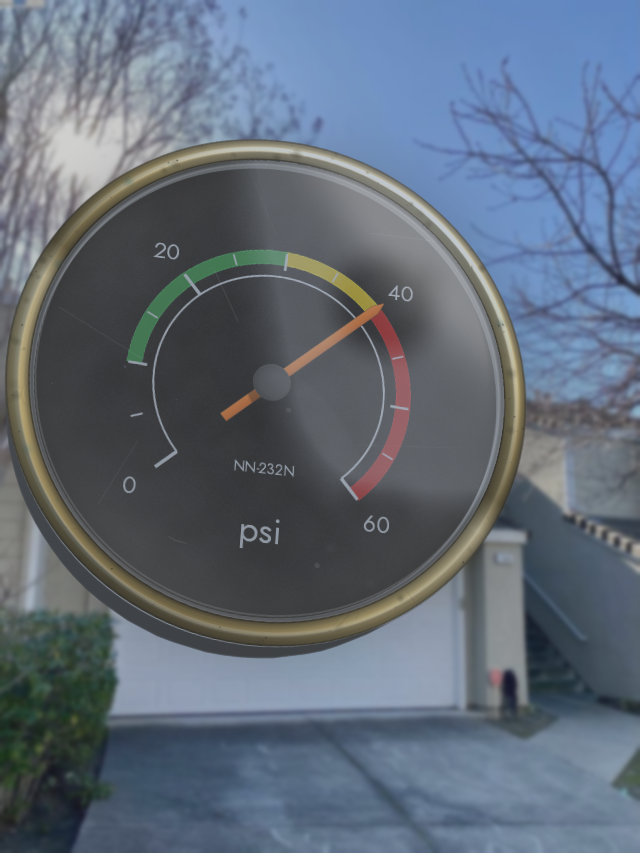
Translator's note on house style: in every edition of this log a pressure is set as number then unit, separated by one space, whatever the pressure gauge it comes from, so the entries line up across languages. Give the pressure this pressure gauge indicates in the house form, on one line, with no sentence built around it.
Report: 40 psi
